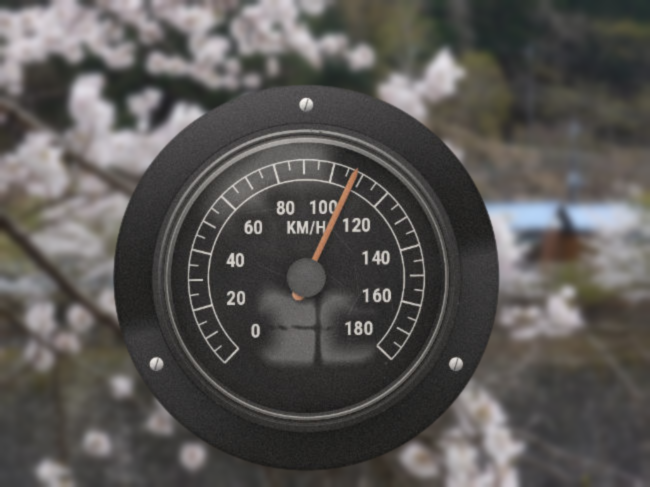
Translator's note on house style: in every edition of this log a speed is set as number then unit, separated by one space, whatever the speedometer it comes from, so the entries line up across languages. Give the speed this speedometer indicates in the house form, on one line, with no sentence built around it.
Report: 107.5 km/h
